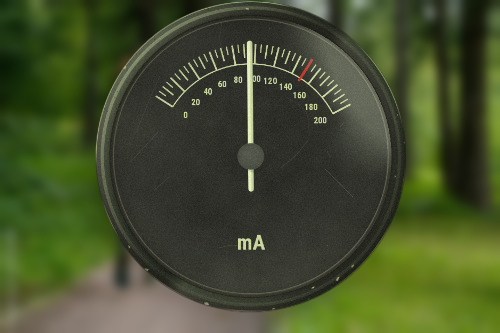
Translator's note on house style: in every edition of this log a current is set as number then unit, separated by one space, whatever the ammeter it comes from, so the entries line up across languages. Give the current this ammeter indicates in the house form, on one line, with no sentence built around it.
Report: 95 mA
